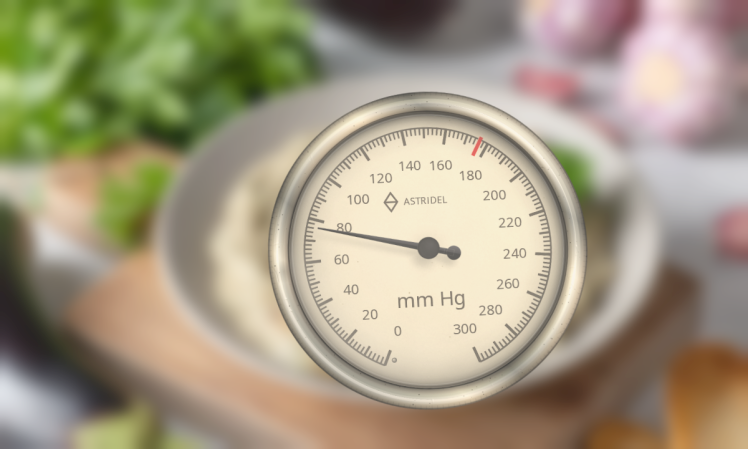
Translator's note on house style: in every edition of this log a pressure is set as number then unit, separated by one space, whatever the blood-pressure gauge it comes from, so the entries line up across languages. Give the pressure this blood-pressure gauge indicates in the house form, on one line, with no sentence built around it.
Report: 76 mmHg
